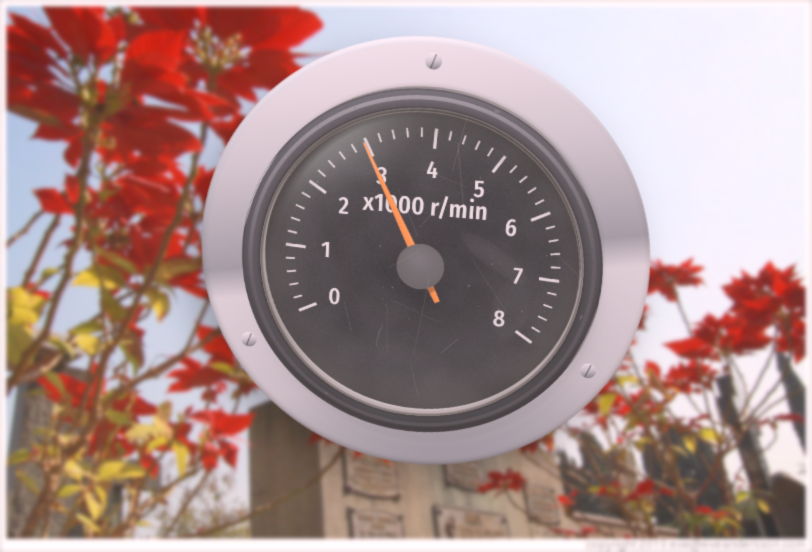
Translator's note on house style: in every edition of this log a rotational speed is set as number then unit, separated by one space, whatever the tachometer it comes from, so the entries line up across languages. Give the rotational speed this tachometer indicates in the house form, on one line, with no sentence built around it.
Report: 3000 rpm
